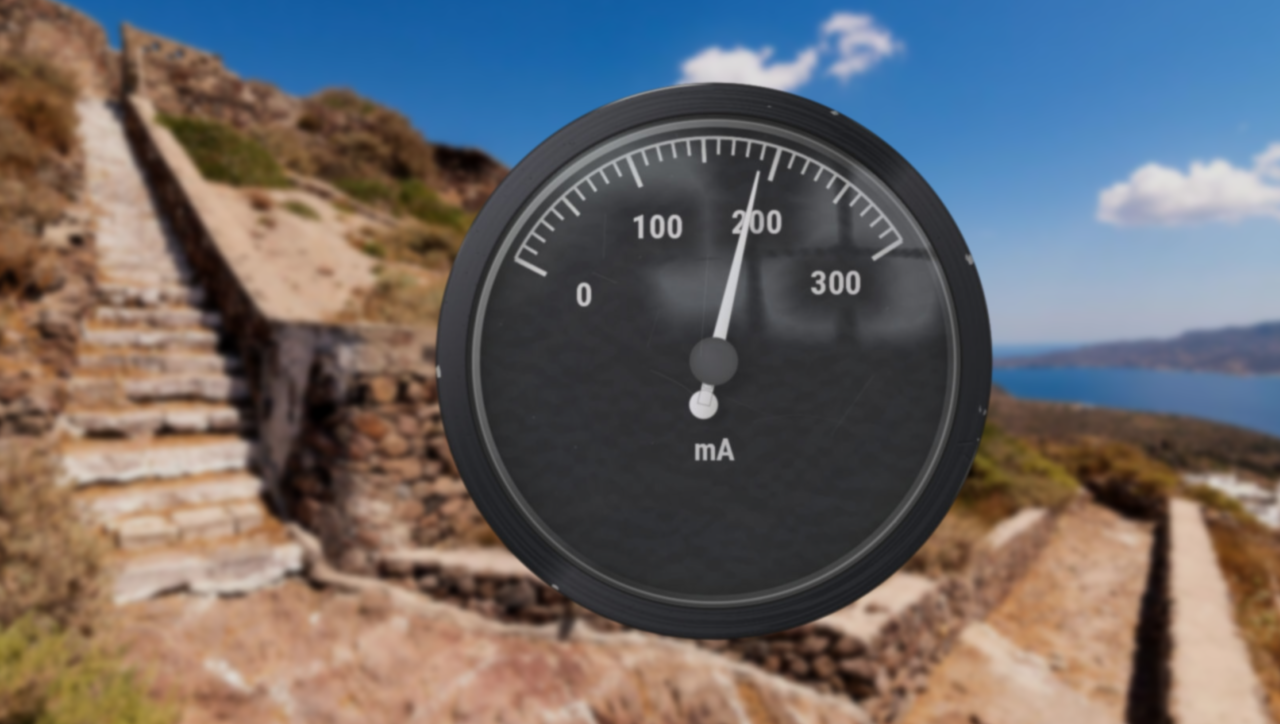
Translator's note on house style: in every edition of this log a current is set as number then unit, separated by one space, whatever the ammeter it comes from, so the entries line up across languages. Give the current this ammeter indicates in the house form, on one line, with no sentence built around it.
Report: 190 mA
